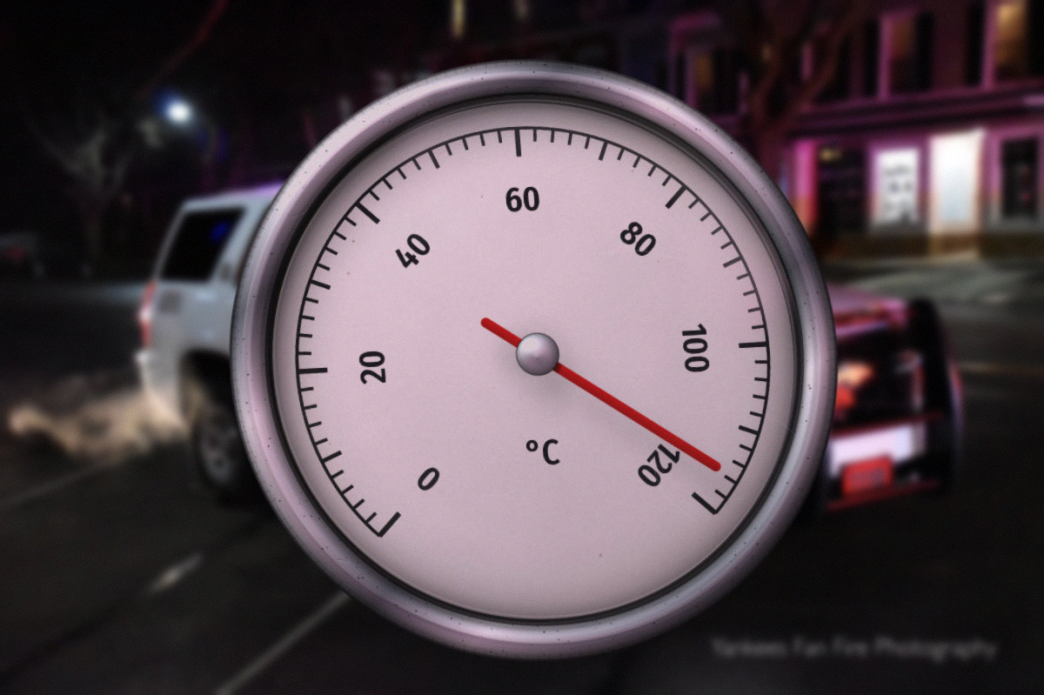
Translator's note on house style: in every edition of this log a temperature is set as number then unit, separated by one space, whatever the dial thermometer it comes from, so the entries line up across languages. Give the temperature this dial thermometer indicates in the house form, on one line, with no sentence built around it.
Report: 116 °C
